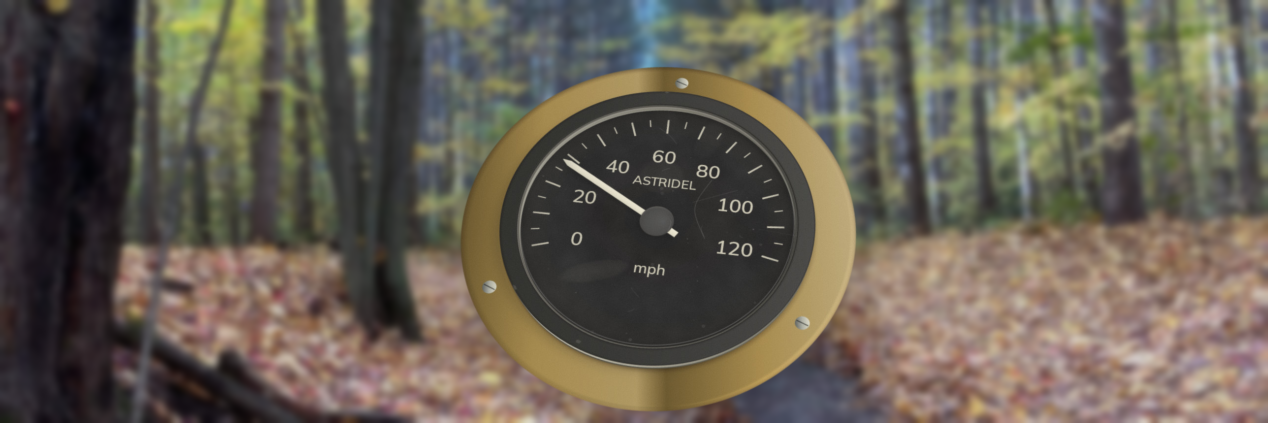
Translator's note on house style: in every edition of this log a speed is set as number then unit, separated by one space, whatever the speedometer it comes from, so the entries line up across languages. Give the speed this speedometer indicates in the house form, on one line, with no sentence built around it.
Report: 27.5 mph
